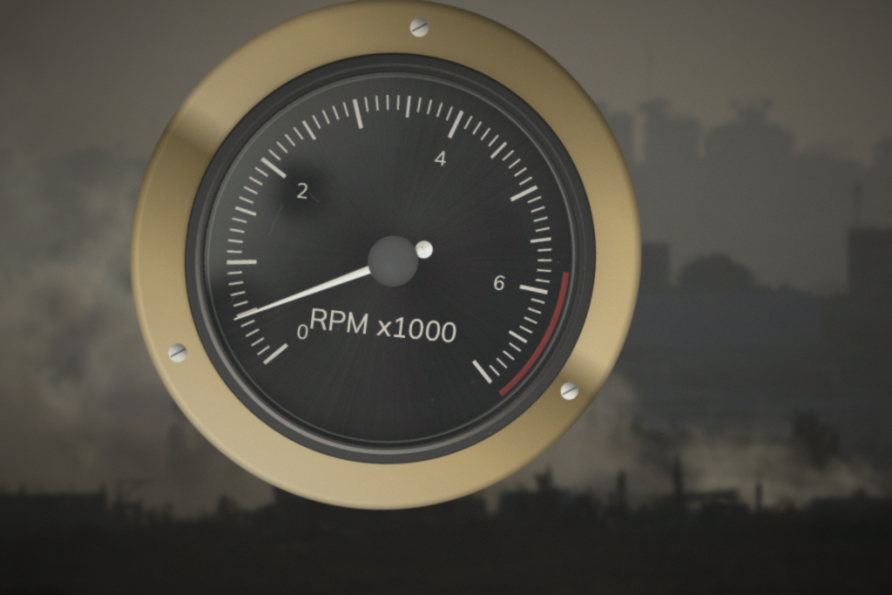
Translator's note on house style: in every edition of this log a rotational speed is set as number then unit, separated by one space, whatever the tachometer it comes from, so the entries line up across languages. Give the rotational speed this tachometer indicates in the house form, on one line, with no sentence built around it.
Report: 500 rpm
